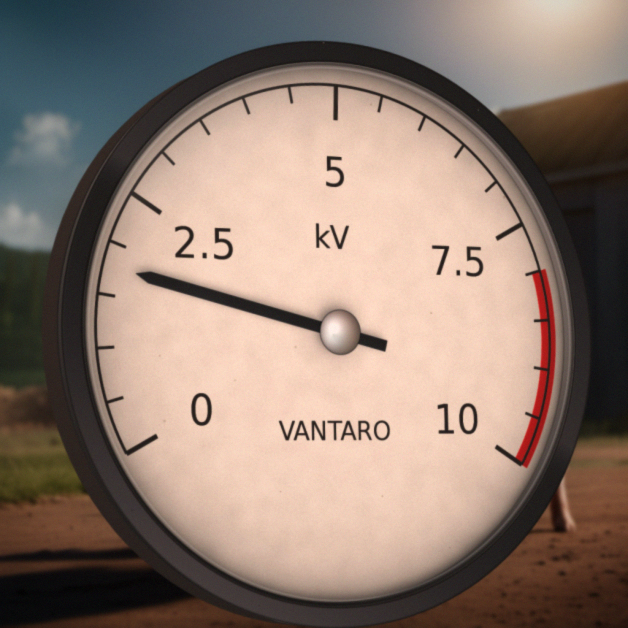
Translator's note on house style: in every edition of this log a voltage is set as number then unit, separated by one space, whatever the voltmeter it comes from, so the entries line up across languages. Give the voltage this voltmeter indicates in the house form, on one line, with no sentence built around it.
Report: 1.75 kV
